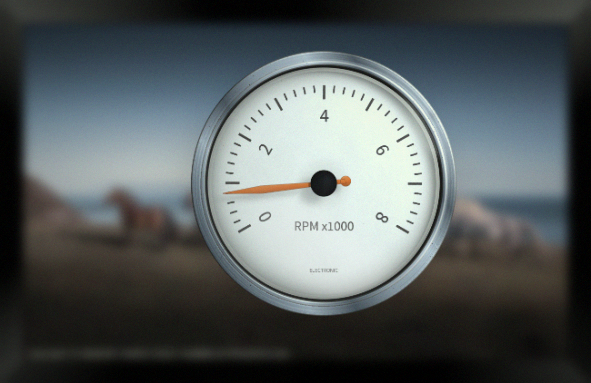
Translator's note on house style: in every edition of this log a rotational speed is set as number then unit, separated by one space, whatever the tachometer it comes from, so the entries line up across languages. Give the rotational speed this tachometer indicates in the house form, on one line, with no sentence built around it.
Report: 800 rpm
